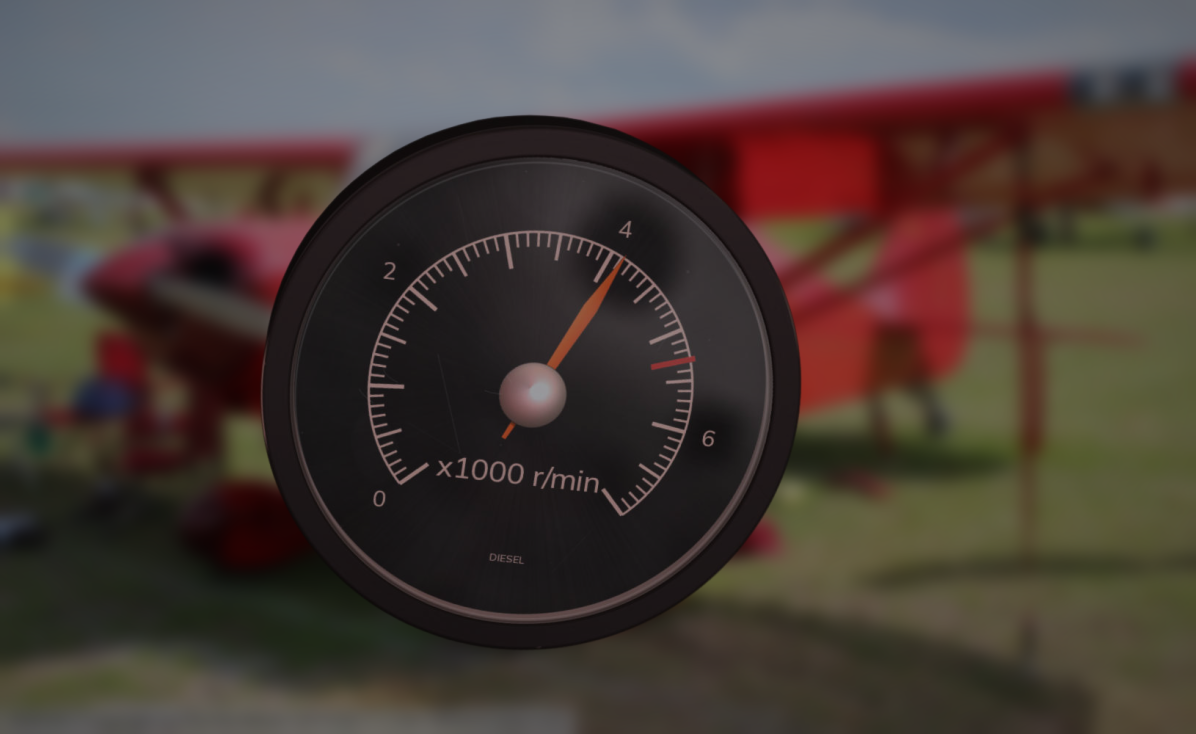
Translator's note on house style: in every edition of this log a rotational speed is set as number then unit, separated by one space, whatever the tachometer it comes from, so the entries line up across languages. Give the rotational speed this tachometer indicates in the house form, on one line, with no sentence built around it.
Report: 4100 rpm
